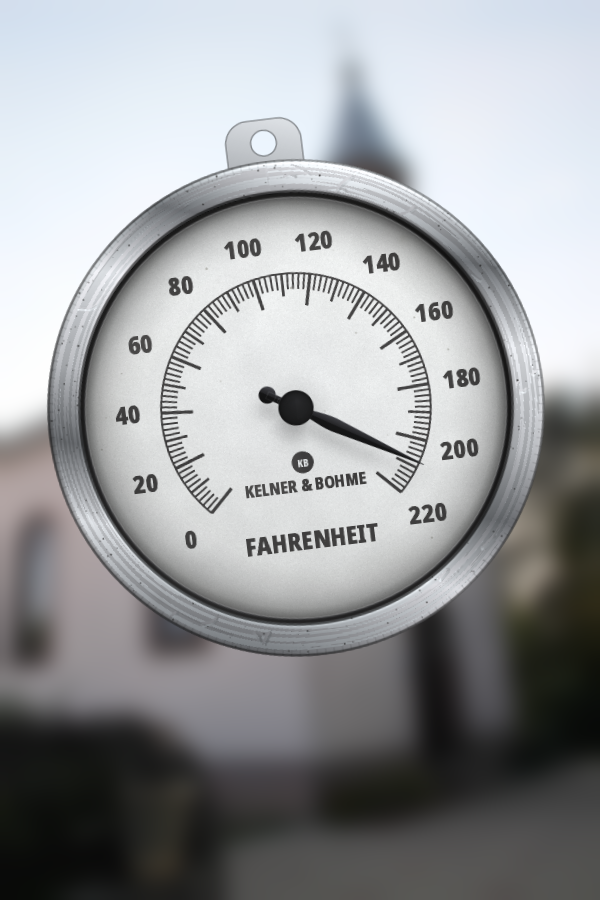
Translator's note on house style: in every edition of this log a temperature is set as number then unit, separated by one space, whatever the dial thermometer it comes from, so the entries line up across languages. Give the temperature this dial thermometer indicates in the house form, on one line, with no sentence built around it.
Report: 208 °F
